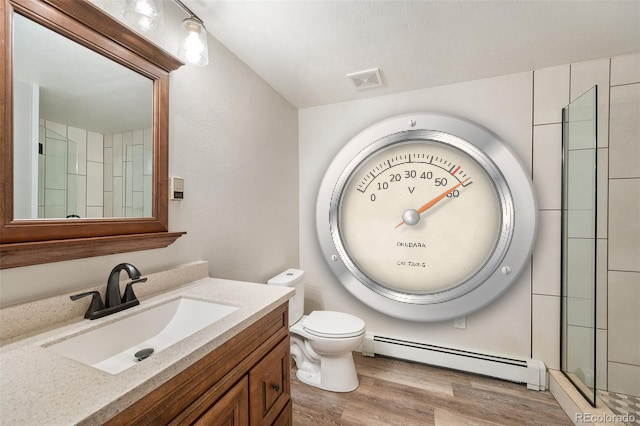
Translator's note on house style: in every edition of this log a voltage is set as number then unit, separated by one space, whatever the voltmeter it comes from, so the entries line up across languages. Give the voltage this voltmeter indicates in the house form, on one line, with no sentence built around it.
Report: 58 V
